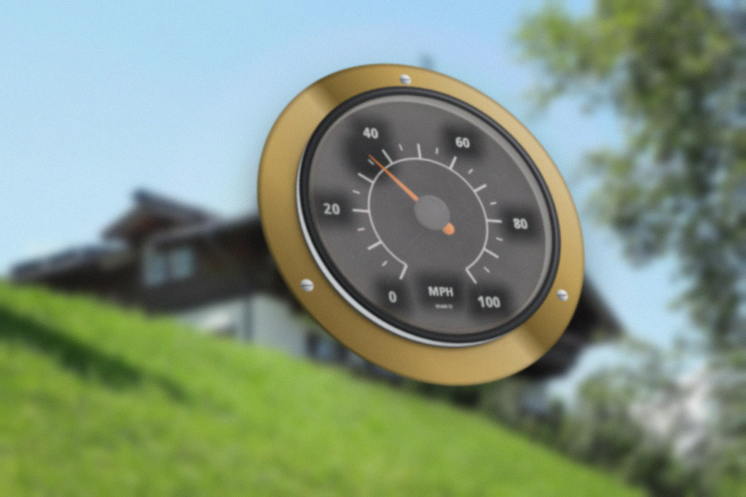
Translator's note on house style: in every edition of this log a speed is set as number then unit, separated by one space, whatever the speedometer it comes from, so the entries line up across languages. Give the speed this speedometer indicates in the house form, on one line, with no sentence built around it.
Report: 35 mph
